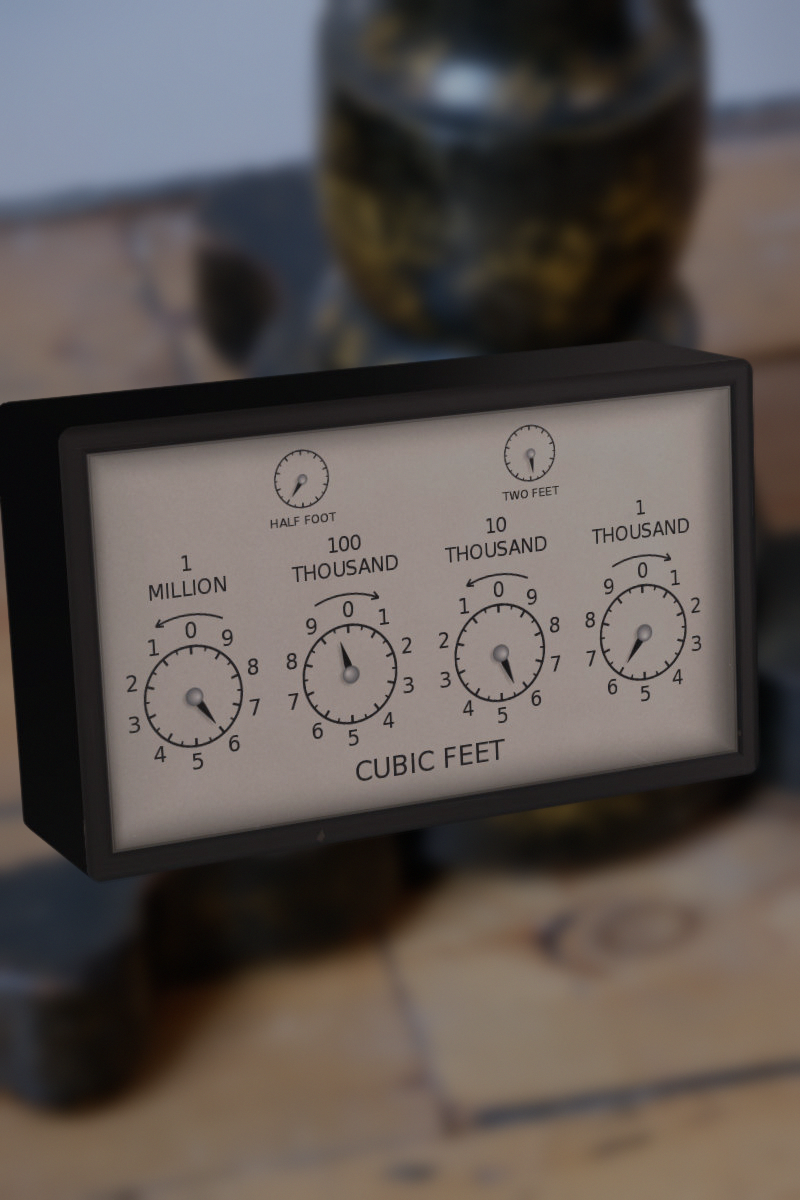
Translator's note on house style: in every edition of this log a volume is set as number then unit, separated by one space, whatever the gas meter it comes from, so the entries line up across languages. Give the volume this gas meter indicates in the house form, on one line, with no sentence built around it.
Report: 595600 ft³
